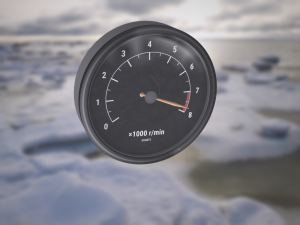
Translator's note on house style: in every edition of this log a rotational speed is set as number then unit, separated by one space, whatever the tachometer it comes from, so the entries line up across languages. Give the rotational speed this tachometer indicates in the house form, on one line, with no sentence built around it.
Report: 7750 rpm
